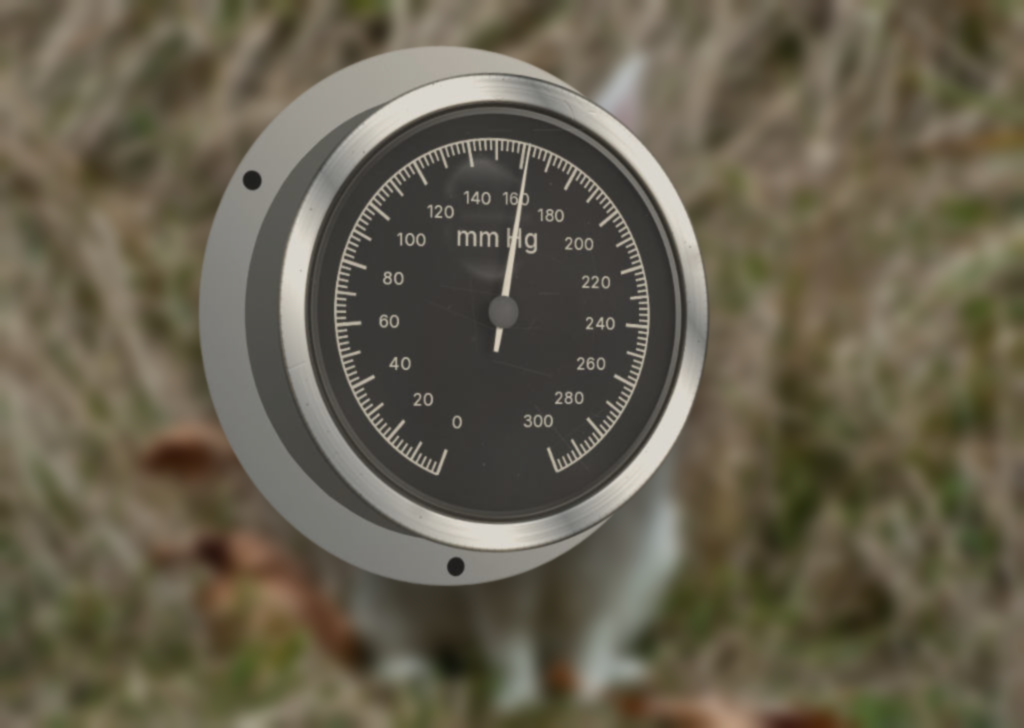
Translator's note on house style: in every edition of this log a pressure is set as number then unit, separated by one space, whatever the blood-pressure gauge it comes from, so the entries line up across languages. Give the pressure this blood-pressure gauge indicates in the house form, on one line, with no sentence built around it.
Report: 160 mmHg
